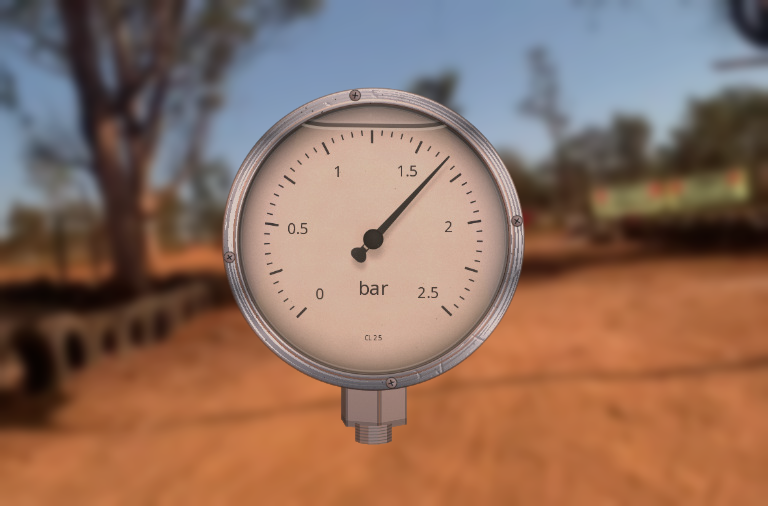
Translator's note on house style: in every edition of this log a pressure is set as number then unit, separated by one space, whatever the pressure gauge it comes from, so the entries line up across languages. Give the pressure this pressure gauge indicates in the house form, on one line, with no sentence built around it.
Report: 1.65 bar
